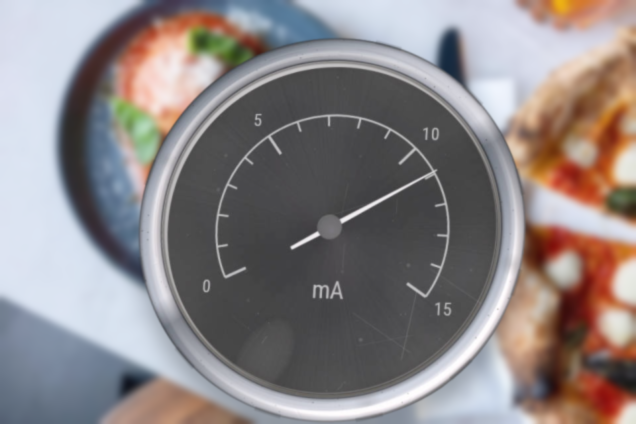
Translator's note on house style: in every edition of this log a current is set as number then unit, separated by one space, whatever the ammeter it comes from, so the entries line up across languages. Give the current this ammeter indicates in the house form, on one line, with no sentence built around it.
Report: 11 mA
